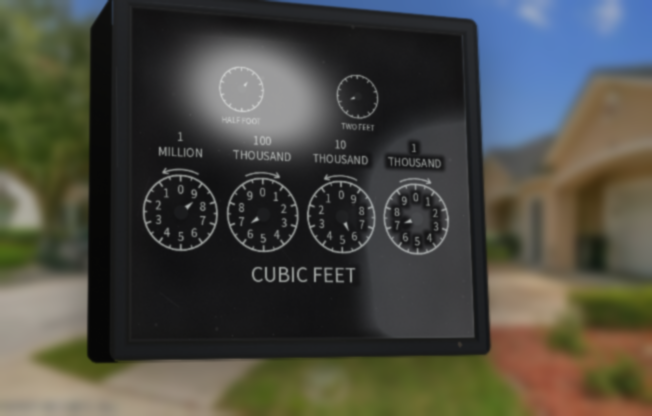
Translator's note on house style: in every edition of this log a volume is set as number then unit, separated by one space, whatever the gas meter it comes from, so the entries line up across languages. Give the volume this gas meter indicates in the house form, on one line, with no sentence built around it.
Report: 865700 ft³
